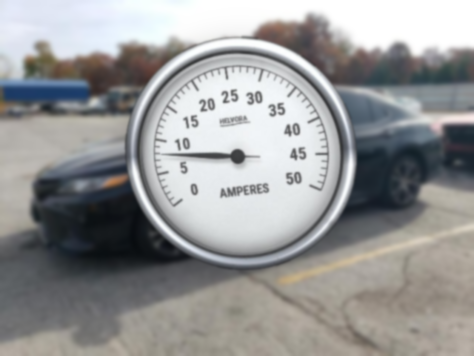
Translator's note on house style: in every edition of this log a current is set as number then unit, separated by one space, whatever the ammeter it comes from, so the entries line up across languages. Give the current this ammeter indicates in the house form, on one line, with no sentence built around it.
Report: 8 A
